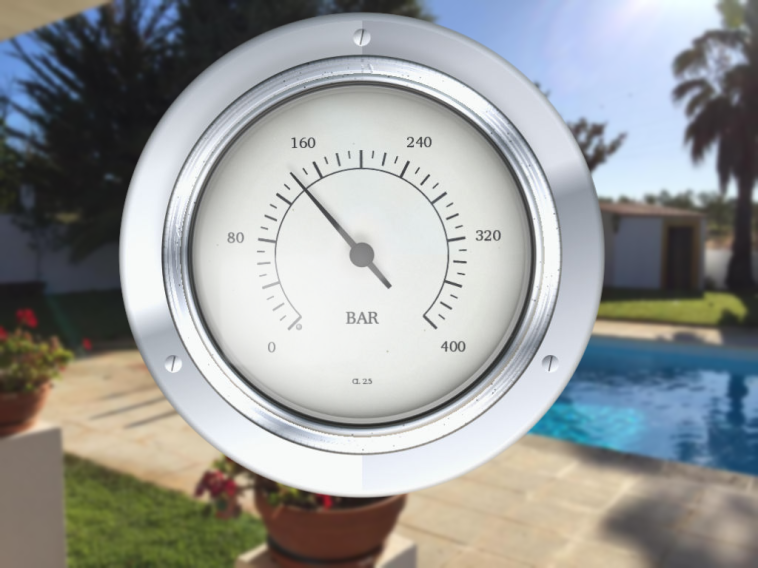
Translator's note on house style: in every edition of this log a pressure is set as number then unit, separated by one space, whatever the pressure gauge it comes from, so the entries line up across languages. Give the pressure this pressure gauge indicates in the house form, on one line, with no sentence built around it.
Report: 140 bar
